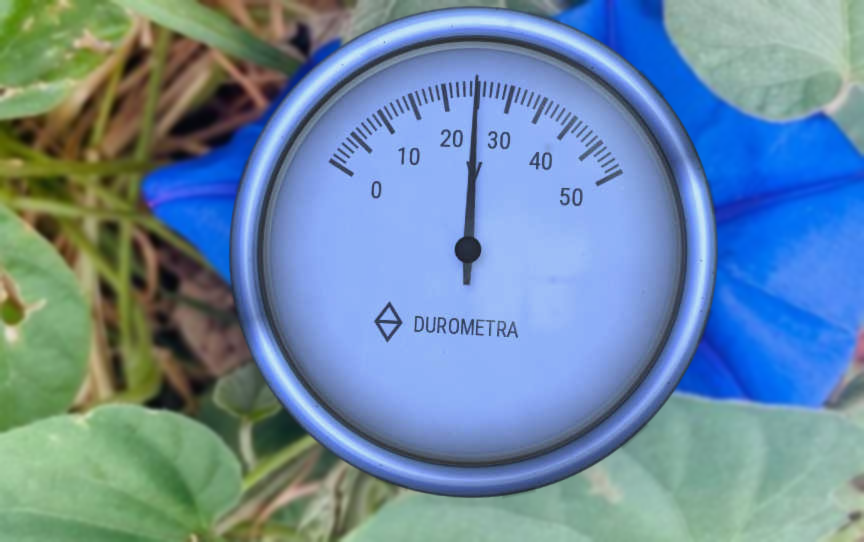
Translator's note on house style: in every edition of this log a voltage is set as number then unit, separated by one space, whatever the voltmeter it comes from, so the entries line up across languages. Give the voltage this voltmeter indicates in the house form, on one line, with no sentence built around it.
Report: 25 V
